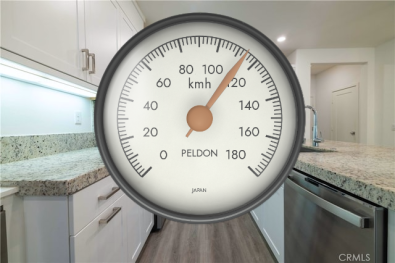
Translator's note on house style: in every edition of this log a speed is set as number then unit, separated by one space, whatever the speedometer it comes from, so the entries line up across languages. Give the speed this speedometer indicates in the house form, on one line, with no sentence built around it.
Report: 114 km/h
